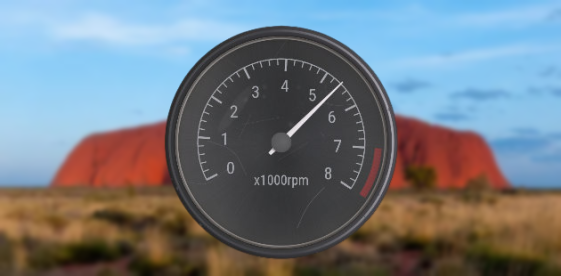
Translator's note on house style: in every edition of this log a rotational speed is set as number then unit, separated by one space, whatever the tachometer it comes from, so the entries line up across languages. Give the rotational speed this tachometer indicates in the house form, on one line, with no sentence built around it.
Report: 5400 rpm
